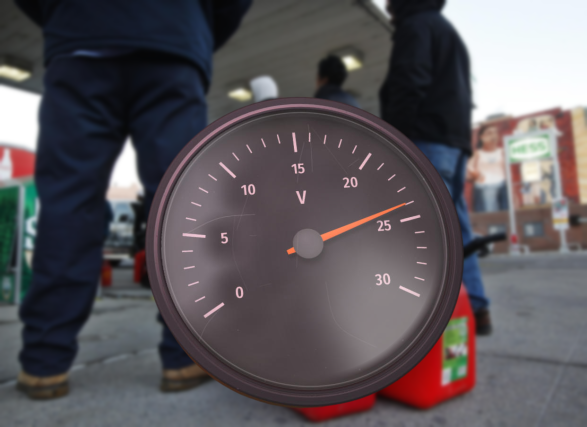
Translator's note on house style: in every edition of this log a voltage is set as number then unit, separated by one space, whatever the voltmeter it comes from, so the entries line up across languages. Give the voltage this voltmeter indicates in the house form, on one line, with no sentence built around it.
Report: 24 V
